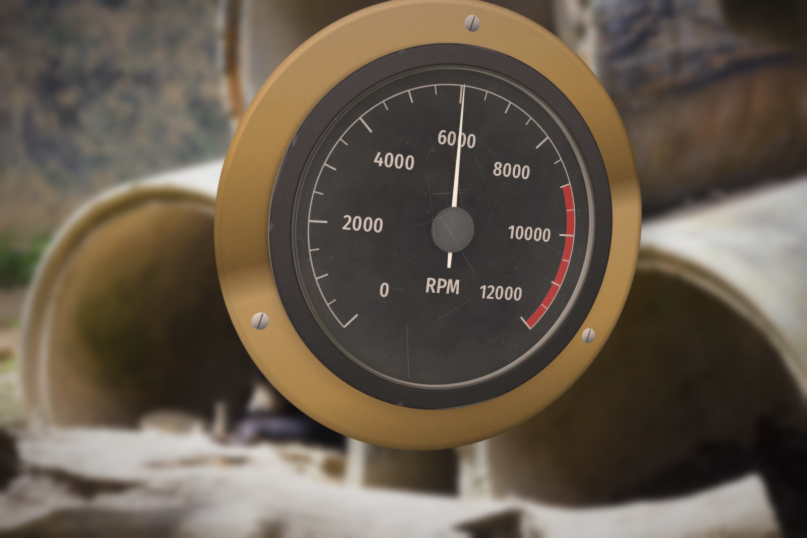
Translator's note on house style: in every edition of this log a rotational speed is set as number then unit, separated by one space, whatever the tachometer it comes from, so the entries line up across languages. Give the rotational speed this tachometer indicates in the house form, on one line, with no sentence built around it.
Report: 6000 rpm
